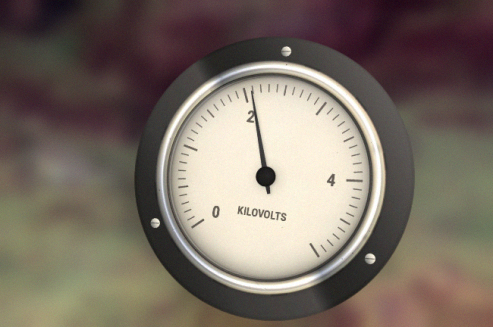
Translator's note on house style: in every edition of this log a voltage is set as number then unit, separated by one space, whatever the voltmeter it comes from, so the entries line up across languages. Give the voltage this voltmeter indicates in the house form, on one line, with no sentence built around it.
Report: 2.1 kV
